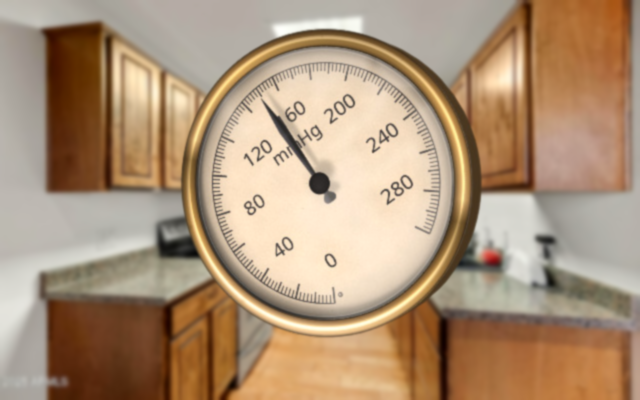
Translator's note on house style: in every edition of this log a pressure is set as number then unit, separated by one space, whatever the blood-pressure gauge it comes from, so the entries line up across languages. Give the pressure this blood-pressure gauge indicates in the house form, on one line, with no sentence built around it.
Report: 150 mmHg
